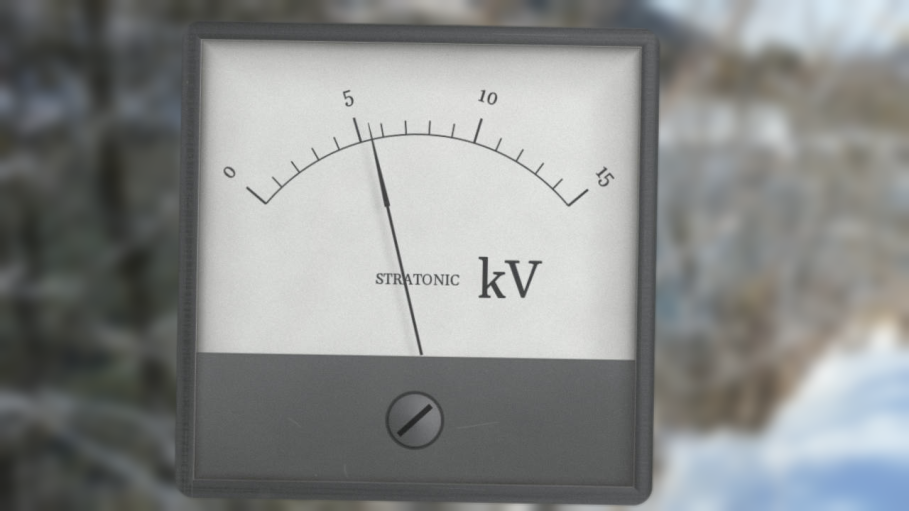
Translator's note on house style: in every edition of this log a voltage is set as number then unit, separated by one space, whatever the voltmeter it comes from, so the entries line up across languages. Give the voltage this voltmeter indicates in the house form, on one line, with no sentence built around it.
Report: 5.5 kV
